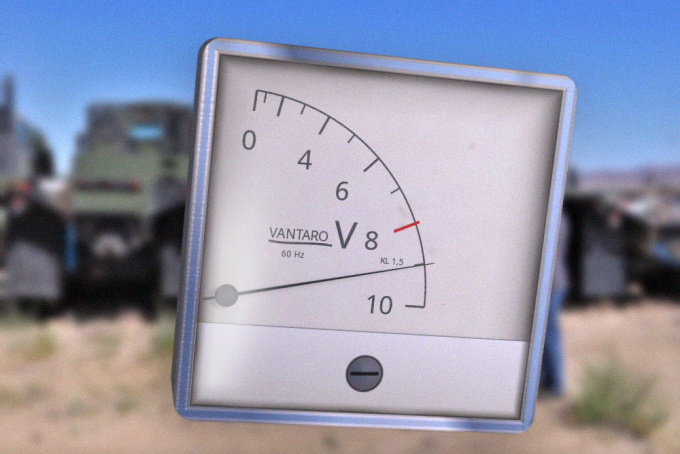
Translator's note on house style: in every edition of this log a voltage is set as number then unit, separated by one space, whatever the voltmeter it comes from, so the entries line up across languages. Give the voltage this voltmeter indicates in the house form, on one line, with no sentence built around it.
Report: 9 V
